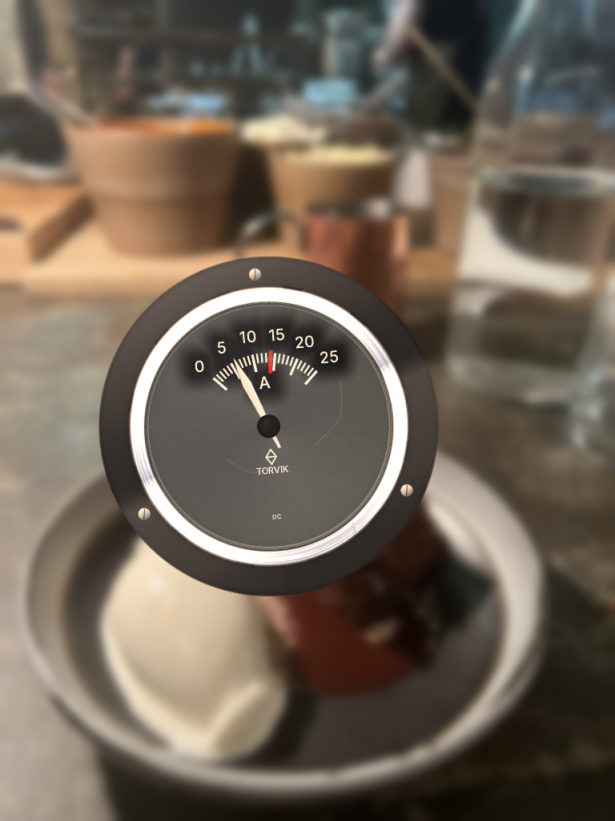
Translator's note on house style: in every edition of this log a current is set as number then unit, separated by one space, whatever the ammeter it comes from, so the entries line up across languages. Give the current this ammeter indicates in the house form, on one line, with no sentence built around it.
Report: 6 A
